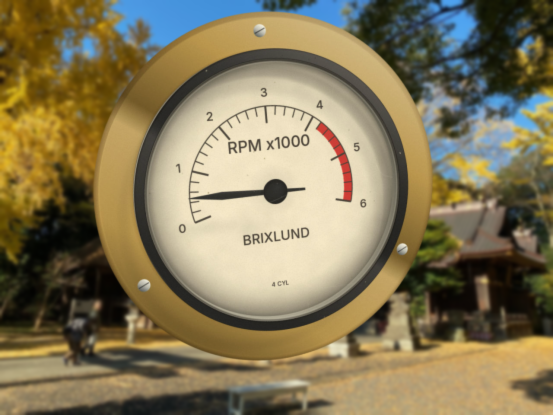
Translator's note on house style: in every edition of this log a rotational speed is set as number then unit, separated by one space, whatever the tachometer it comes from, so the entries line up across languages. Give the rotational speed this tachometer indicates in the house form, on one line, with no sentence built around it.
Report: 500 rpm
